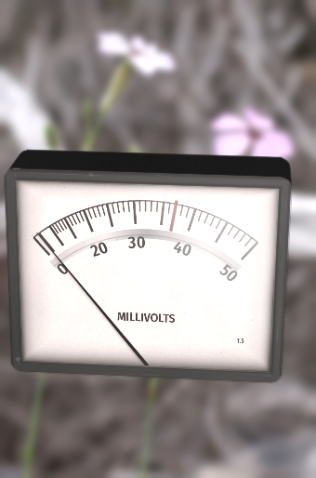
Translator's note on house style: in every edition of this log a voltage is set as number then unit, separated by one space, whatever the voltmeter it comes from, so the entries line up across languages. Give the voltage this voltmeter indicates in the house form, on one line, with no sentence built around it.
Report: 5 mV
